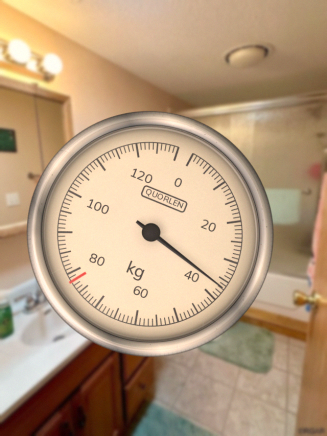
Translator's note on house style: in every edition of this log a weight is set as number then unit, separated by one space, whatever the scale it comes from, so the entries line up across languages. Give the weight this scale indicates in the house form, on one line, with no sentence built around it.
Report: 37 kg
